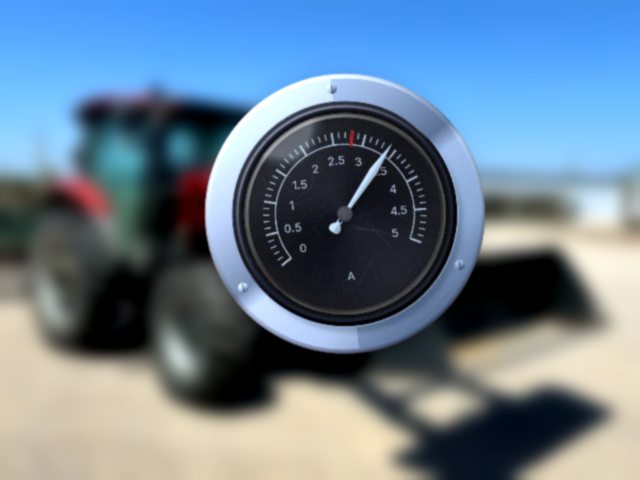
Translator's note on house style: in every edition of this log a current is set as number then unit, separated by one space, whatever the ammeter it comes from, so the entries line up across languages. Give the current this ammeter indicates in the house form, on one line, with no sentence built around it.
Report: 3.4 A
